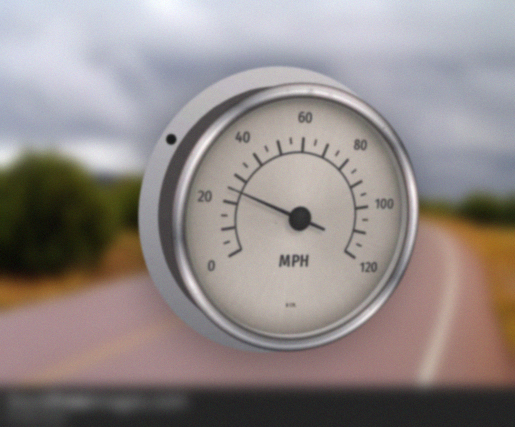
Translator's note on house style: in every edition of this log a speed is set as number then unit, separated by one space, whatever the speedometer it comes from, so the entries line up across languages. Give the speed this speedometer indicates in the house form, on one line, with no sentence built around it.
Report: 25 mph
